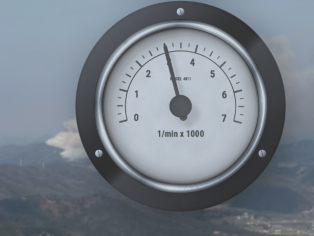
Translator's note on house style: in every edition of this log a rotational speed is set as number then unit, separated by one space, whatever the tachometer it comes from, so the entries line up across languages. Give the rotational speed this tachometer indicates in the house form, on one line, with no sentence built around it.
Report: 3000 rpm
